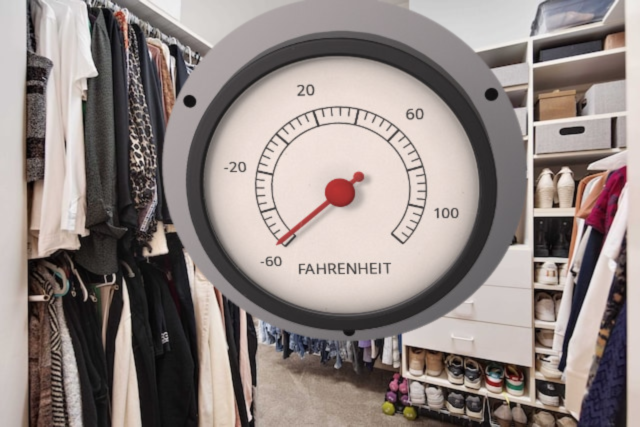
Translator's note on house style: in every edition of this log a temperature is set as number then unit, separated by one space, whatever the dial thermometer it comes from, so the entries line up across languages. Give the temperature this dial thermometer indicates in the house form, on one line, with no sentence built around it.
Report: -56 °F
